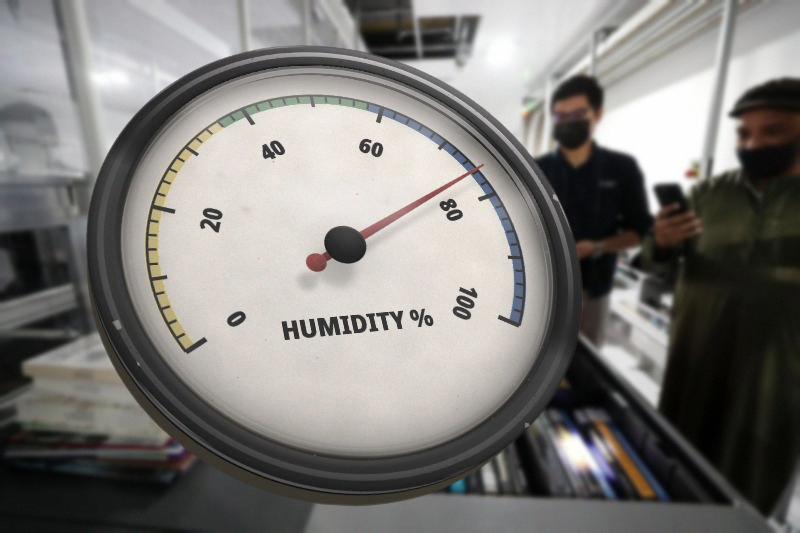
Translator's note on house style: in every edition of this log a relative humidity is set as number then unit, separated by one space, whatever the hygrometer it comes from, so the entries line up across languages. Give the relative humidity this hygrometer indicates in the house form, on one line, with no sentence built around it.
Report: 76 %
